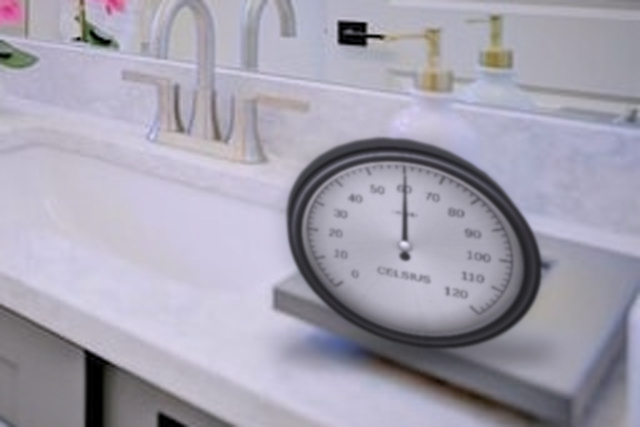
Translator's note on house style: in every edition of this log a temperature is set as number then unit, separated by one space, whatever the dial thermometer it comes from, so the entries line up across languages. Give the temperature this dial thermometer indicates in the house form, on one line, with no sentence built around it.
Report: 60 °C
